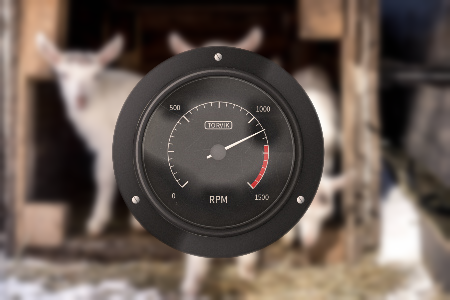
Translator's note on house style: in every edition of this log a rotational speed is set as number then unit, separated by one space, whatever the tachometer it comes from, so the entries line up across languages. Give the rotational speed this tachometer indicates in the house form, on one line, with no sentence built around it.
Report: 1100 rpm
